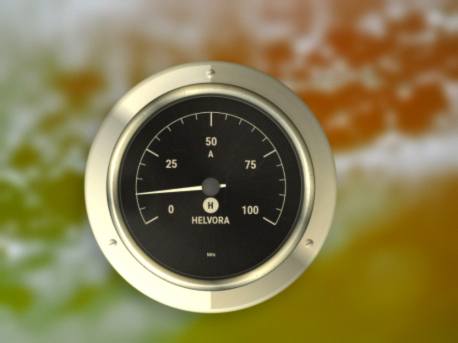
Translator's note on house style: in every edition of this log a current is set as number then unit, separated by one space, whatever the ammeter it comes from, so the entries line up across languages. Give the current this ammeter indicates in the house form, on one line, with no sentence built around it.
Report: 10 A
